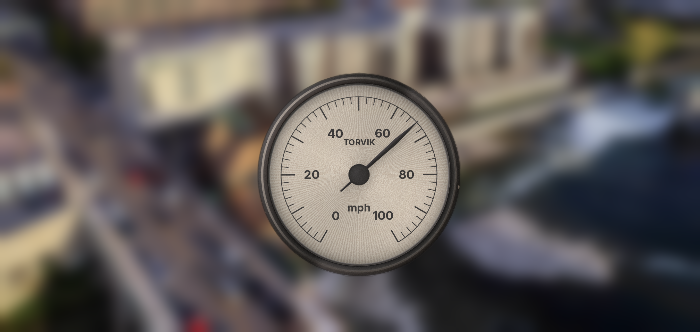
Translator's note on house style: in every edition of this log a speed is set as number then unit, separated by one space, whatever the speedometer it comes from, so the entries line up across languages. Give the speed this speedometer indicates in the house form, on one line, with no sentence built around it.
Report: 66 mph
